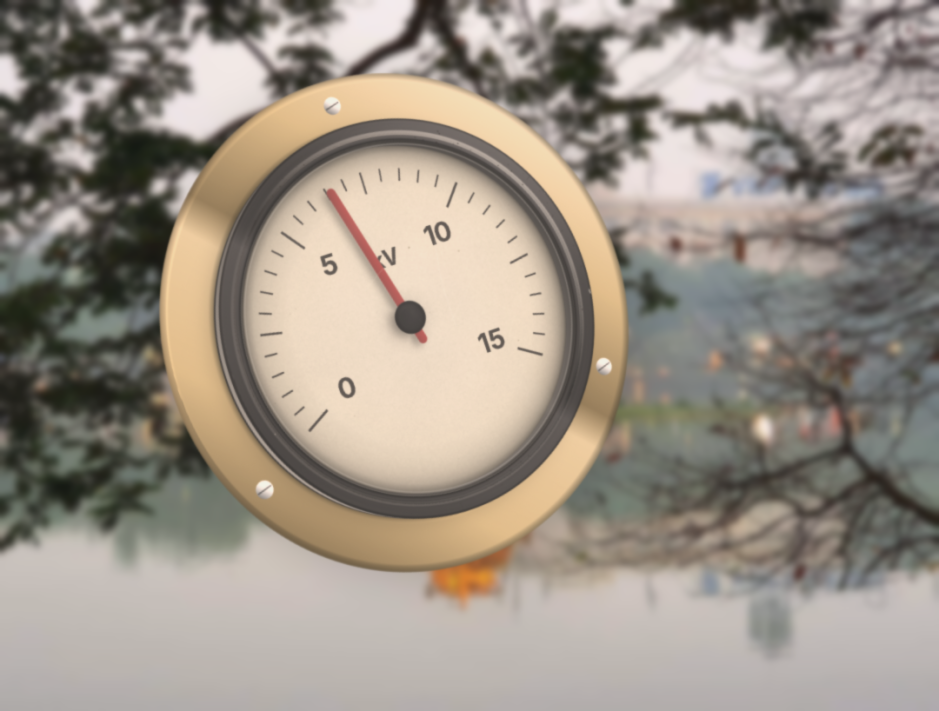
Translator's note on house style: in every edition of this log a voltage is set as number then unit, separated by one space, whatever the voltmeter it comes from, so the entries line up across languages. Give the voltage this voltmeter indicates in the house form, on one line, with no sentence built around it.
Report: 6.5 kV
